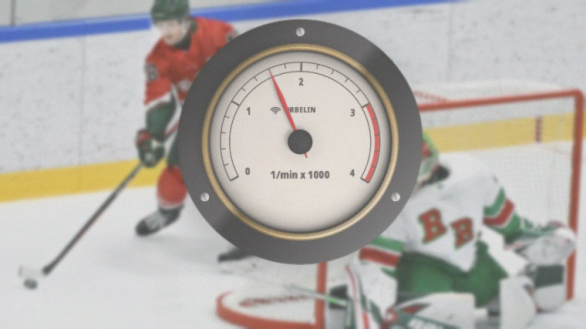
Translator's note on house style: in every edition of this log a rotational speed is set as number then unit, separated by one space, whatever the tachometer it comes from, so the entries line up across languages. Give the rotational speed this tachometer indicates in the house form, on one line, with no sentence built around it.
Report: 1600 rpm
